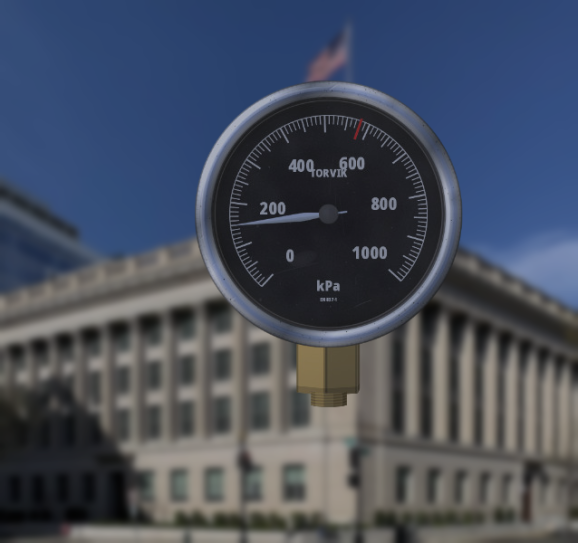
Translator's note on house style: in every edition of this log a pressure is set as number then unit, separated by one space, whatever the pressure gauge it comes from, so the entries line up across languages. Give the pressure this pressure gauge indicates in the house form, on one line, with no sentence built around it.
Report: 150 kPa
